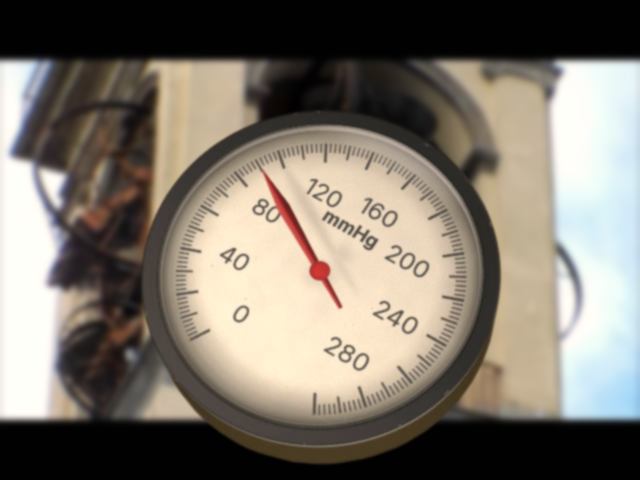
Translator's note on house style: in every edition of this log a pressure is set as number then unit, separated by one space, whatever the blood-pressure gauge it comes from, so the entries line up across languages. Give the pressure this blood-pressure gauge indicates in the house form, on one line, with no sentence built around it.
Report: 90 mmHg
